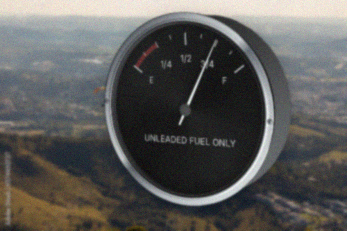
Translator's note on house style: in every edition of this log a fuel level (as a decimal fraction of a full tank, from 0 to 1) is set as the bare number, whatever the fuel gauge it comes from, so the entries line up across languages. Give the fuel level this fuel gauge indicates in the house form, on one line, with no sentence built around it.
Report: 0.75
